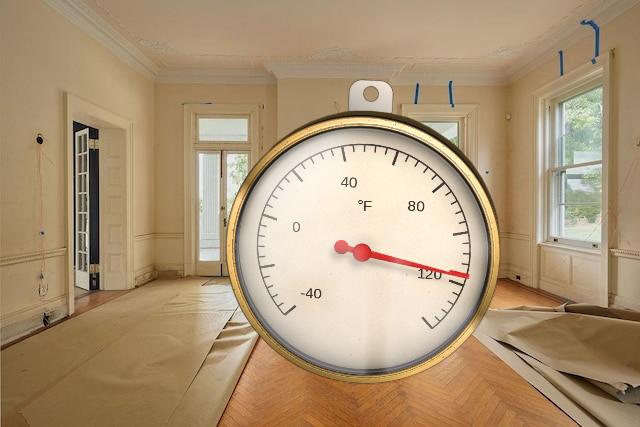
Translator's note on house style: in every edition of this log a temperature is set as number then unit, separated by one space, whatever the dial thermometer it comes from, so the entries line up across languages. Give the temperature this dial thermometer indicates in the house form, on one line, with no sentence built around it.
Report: 116 °F
